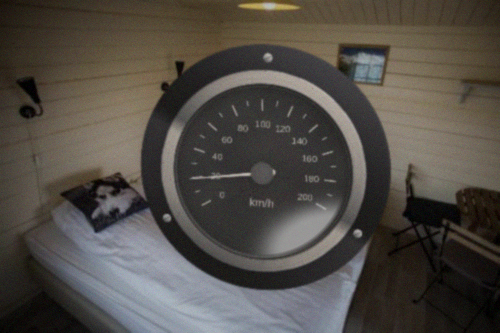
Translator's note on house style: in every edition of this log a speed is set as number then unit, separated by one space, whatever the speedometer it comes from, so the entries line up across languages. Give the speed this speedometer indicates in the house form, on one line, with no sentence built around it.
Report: 20 km/h
